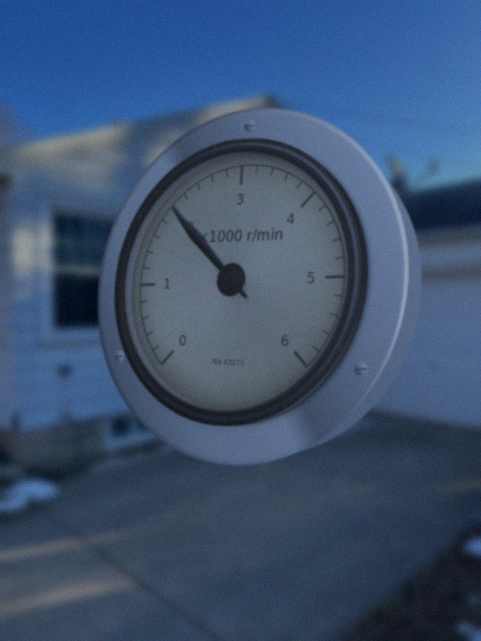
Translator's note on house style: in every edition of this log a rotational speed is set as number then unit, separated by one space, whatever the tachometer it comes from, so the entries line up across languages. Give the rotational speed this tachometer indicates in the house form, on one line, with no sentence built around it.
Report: 2000 rpm
